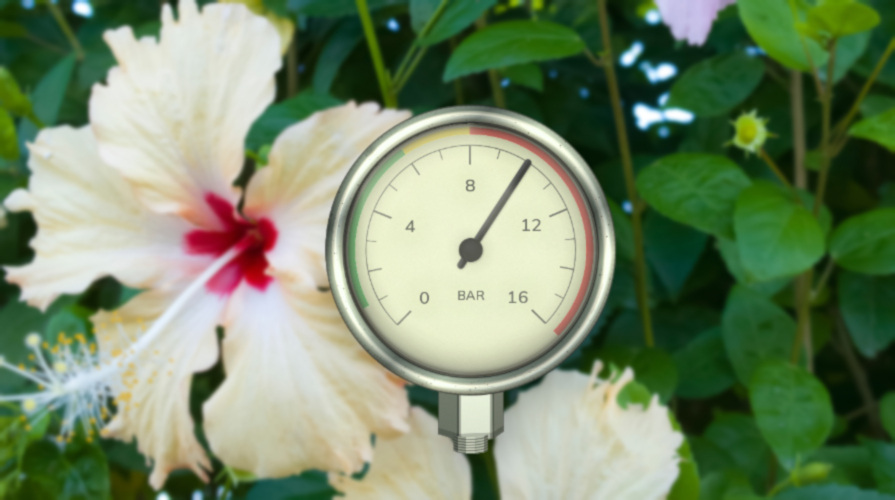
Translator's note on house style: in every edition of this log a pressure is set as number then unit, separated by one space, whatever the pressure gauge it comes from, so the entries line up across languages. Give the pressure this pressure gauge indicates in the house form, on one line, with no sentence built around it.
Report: 10 bar
